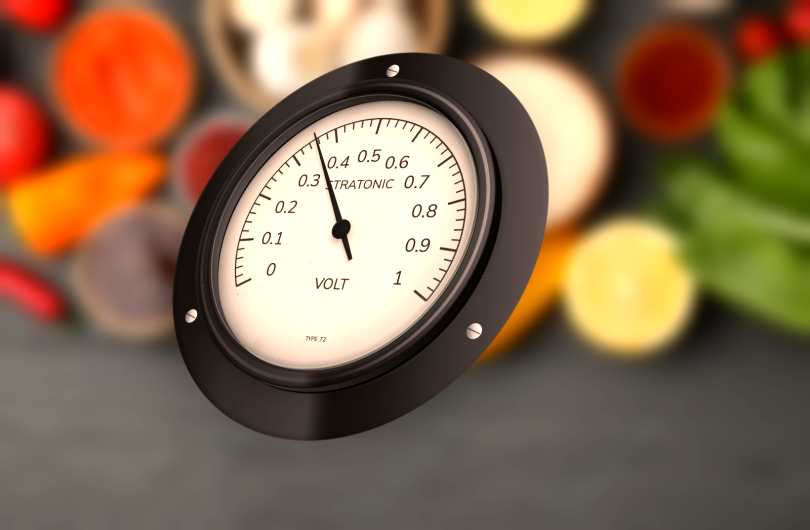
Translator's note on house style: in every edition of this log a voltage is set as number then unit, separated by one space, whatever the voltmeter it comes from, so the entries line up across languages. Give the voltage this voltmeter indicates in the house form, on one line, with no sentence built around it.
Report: 0.36 V
